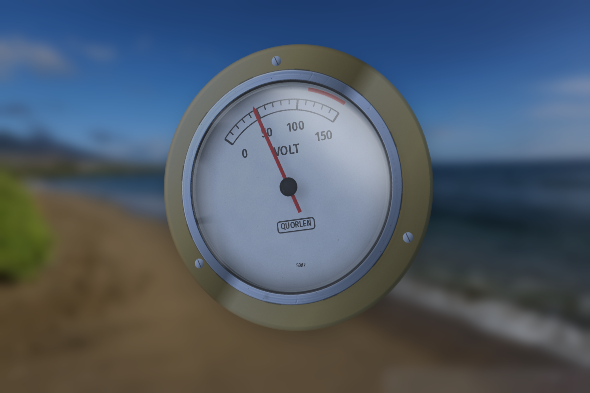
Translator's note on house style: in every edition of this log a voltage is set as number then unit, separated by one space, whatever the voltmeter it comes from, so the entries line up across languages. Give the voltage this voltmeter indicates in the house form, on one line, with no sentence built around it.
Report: 50 V
